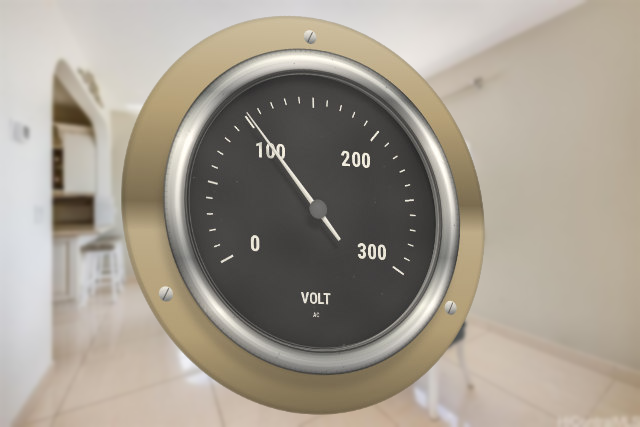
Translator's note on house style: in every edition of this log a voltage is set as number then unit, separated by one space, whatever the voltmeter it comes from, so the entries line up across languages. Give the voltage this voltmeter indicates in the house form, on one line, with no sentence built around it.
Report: 100 V
